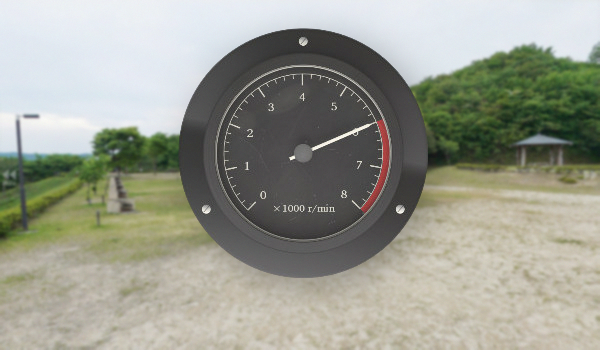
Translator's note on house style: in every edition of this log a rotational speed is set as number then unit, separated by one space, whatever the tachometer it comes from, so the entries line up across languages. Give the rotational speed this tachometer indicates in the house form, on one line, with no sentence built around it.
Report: 6000 rpm
